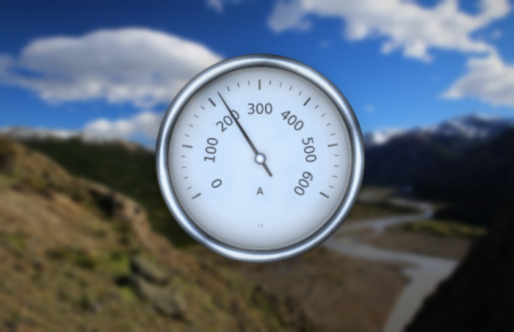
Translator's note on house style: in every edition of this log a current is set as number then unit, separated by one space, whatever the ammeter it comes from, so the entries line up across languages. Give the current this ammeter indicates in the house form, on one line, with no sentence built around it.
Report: 220 A
